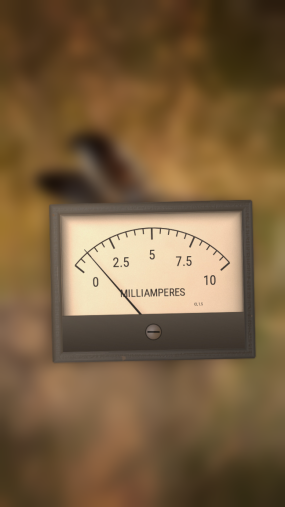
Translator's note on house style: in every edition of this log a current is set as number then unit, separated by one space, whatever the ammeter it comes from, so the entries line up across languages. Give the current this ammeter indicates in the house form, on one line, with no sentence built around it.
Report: 1 mA
